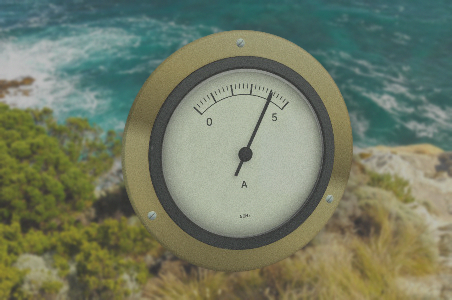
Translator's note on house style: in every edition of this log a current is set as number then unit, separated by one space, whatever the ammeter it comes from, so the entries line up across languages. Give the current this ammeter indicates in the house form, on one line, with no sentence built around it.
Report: 4 A
